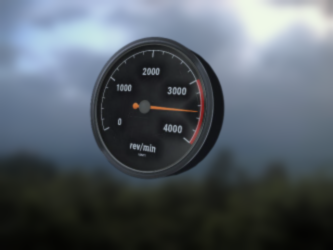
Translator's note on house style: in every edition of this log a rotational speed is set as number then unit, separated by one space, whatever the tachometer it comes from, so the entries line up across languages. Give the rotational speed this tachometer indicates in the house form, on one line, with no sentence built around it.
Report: 3500 rpm
